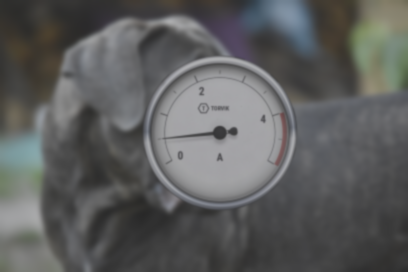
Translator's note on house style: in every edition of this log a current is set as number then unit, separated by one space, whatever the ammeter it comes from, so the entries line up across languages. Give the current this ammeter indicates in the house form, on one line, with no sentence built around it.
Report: 0.5 A
